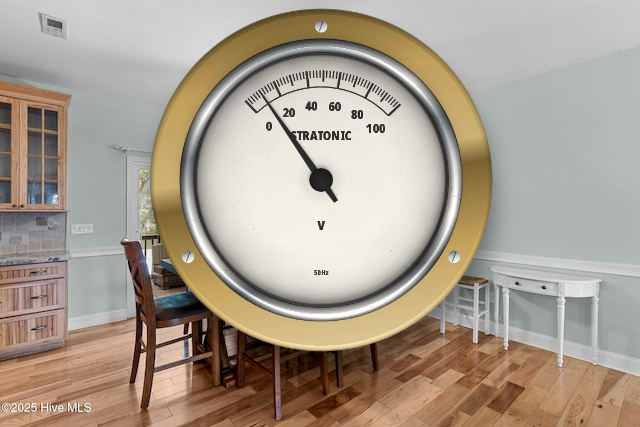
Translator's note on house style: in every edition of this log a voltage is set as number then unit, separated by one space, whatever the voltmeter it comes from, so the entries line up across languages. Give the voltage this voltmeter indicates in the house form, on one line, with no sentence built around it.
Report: 10 V
